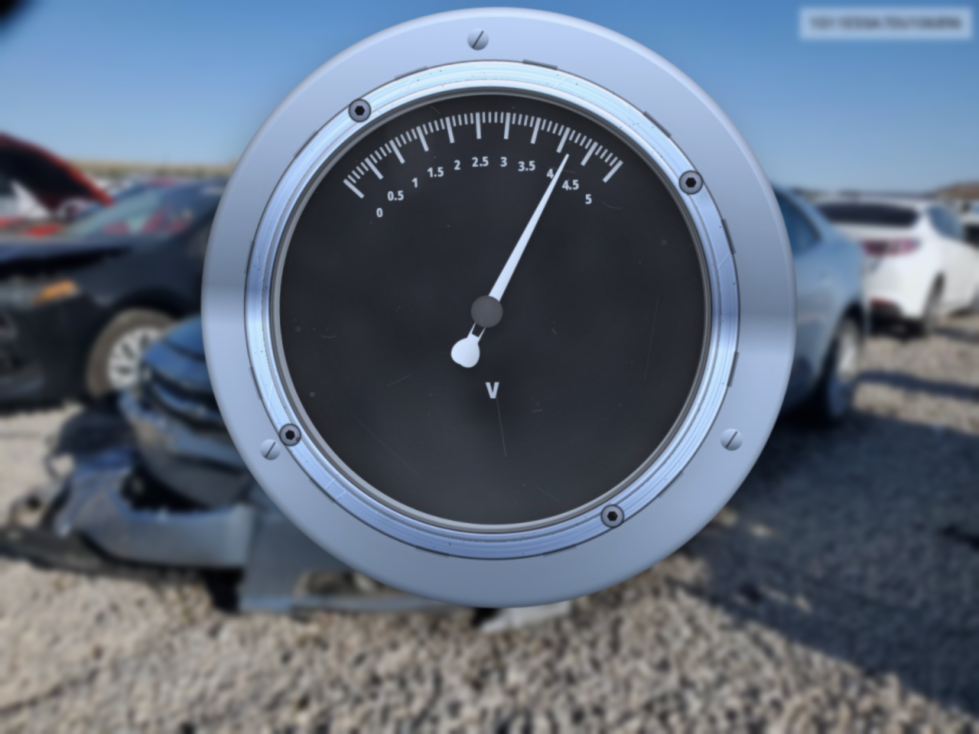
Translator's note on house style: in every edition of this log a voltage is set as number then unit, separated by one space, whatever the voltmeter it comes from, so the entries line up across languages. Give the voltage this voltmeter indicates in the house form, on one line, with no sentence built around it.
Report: 4.2 V
